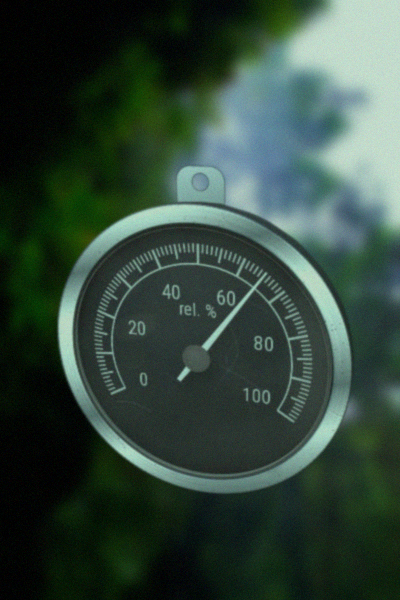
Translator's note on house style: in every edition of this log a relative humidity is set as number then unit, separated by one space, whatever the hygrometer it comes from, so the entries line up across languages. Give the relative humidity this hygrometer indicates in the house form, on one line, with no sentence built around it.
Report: 65 %
